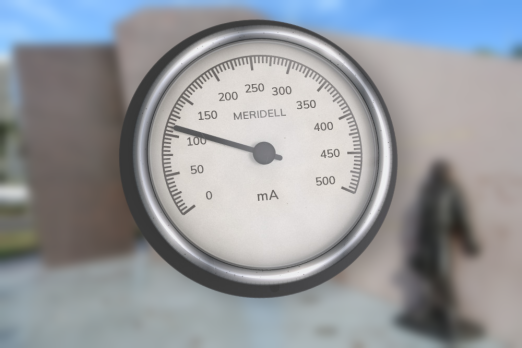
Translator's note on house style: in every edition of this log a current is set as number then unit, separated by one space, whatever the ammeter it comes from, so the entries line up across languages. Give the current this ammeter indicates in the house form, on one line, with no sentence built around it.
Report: 110 mA
